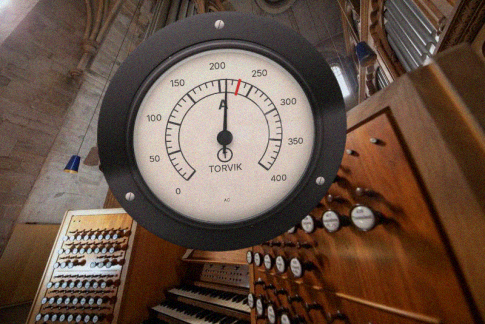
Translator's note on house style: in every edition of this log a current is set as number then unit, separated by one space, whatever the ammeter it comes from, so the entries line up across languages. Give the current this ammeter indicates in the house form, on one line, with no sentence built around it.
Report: 210 A
